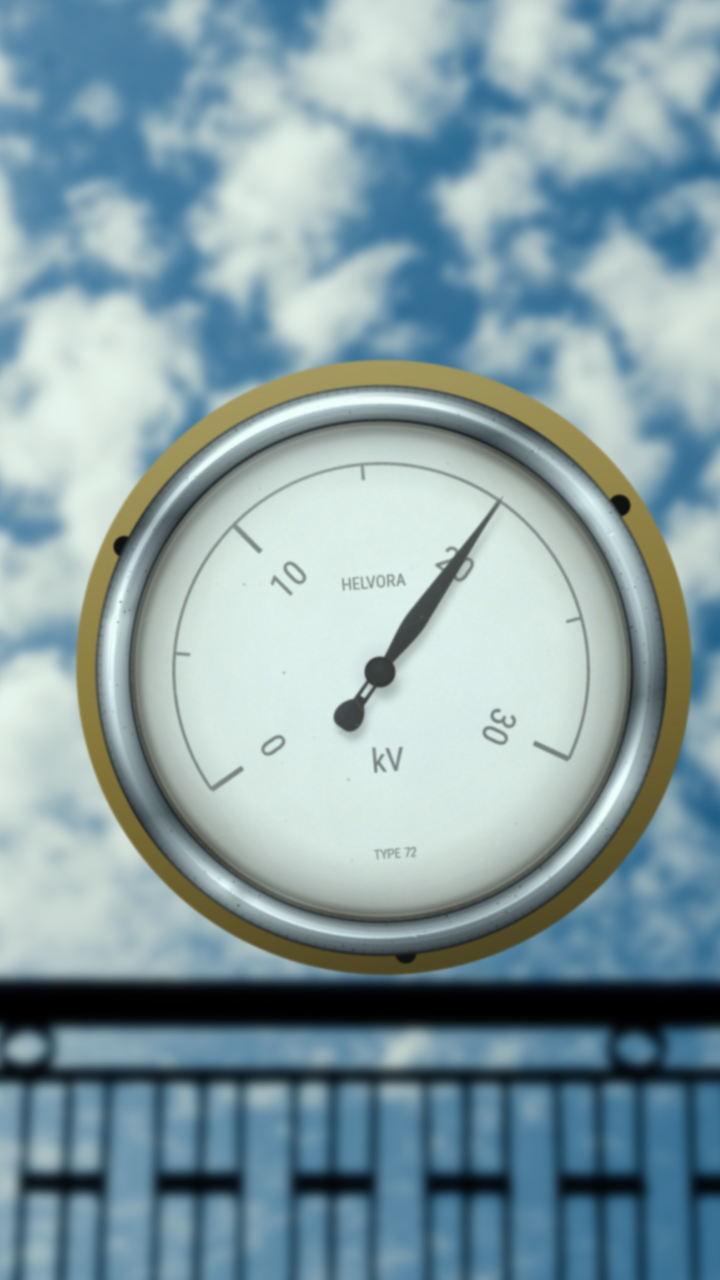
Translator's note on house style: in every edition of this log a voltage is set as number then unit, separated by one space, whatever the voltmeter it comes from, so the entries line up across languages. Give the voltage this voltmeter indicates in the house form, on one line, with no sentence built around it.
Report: 20 kV
